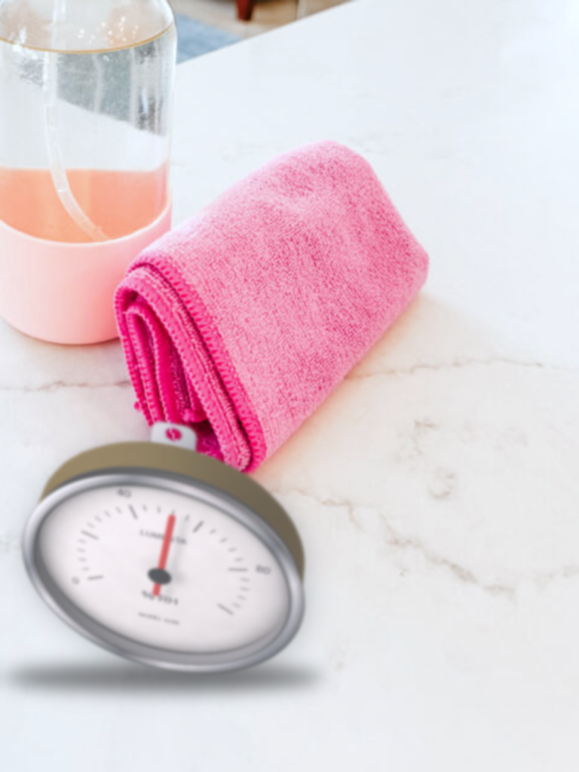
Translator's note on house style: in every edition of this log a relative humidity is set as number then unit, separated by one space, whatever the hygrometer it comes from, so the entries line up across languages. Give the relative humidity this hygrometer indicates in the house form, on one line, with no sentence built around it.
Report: 52 %
